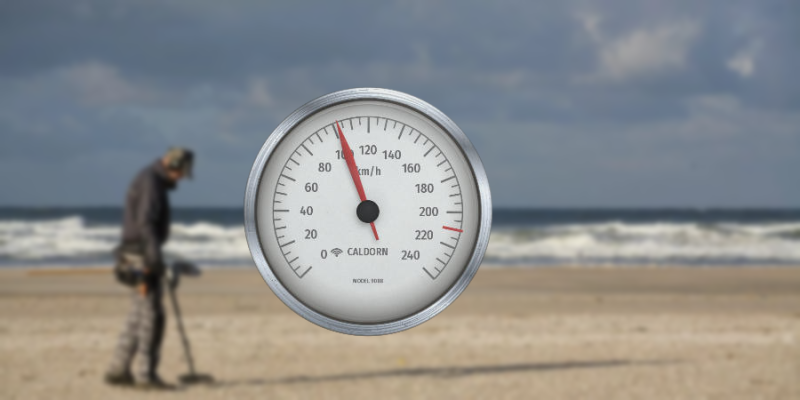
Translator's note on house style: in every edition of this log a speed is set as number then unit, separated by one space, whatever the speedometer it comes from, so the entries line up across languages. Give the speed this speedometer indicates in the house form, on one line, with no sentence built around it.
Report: 102.5 km/h
